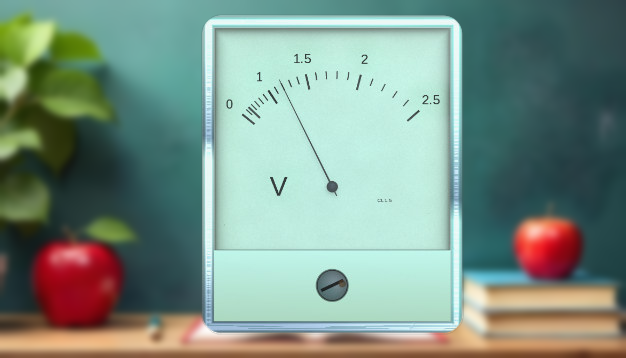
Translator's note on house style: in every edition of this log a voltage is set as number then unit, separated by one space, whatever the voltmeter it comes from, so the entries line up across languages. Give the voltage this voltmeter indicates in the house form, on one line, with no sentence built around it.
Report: 1.2 V
